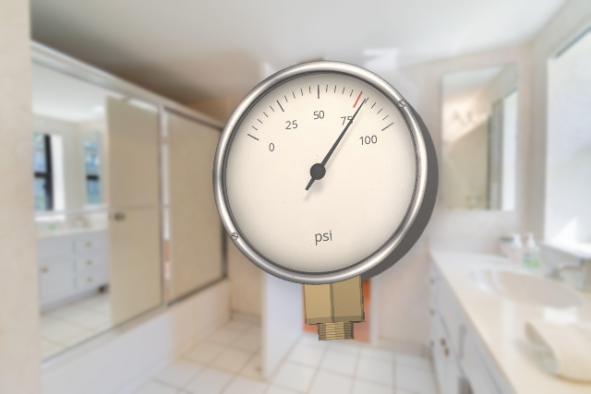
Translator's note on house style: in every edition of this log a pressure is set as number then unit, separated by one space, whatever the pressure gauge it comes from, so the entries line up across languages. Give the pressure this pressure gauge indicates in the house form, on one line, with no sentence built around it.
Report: 80 psi
